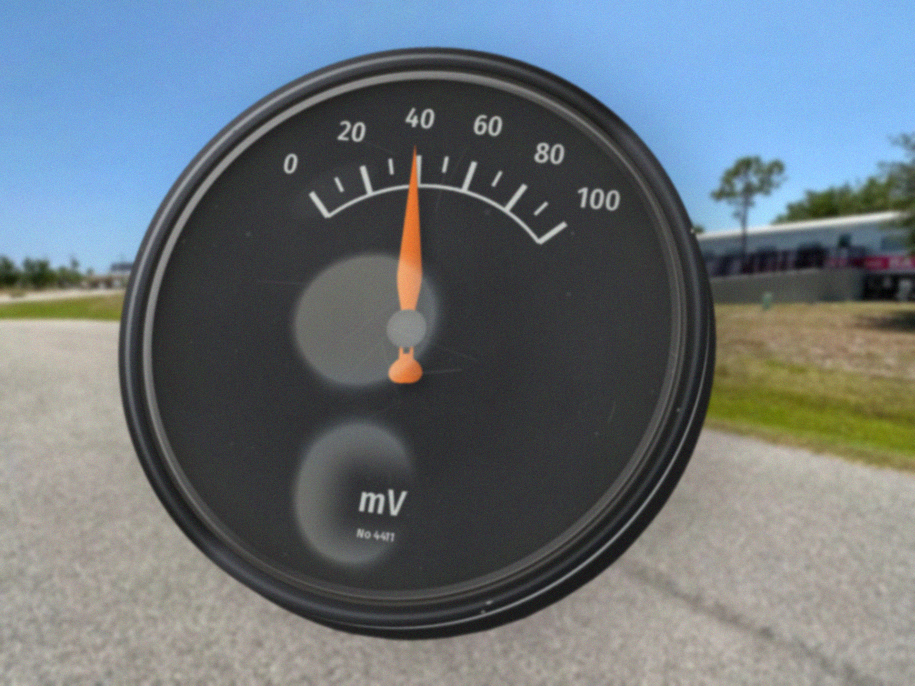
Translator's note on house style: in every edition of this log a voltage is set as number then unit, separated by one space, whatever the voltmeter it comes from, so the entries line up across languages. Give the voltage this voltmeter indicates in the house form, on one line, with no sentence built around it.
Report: 40 mV
